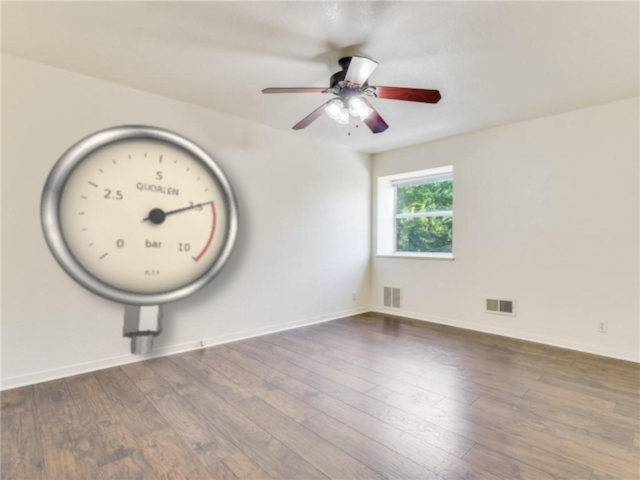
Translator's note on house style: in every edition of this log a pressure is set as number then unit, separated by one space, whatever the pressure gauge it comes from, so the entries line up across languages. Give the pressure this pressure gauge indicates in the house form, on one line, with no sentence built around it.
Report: 7.5 bar
